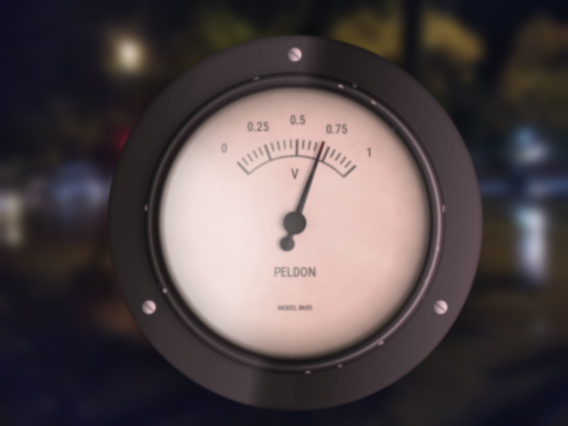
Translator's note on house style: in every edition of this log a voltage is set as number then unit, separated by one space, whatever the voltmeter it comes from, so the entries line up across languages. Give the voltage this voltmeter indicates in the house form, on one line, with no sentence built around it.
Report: 0.7 V
